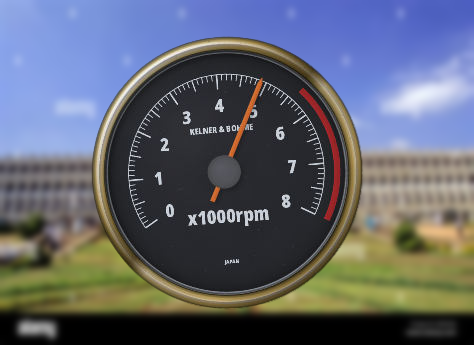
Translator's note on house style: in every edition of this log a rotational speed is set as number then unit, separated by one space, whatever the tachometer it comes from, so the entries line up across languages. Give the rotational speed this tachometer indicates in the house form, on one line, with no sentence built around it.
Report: 4900 rpm
